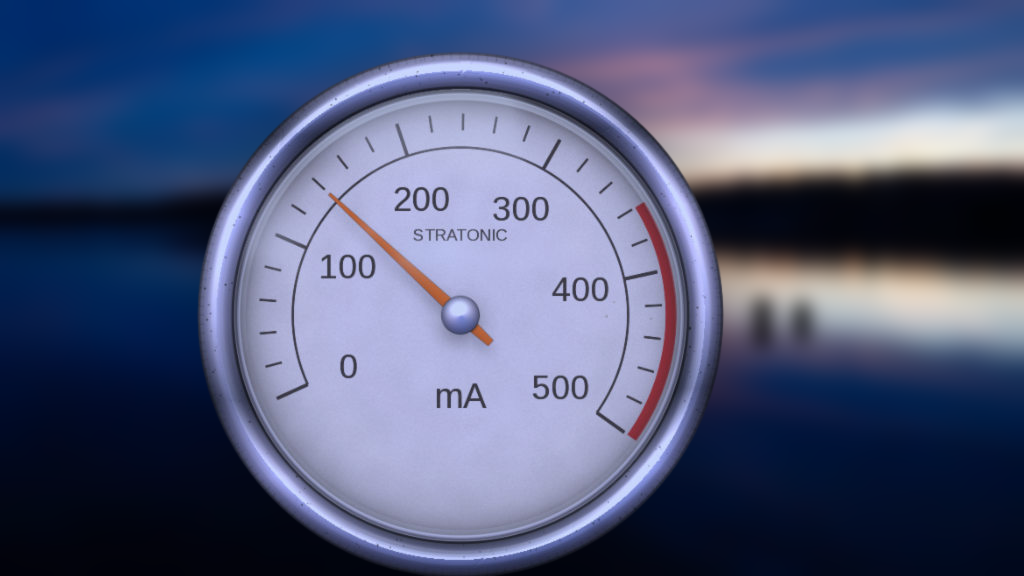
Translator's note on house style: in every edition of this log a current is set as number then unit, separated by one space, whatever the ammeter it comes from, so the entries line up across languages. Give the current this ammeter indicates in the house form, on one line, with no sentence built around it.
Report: 140 mA
